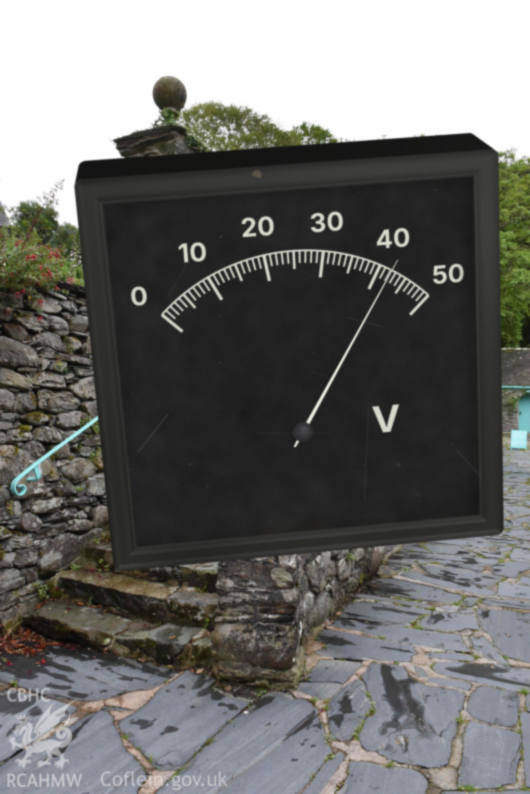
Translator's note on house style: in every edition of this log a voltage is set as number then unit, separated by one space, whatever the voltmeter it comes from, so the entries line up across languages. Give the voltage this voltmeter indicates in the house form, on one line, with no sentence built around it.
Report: 42 V
